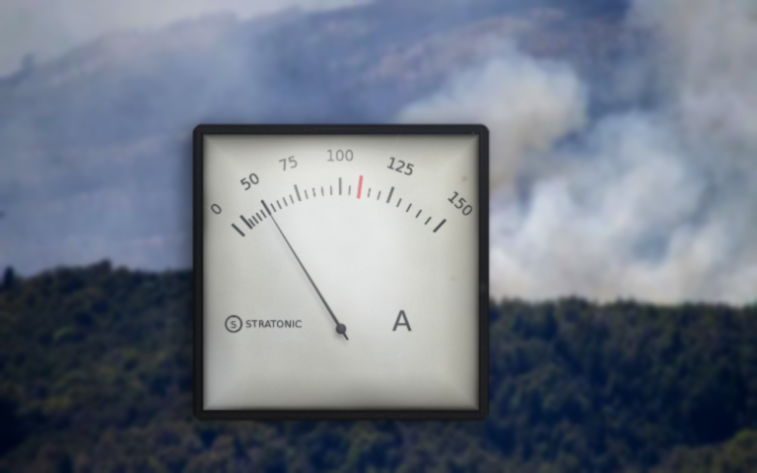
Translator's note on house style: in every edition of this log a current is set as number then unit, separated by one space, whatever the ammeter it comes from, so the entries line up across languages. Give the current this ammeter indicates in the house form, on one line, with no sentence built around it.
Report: 50 A
